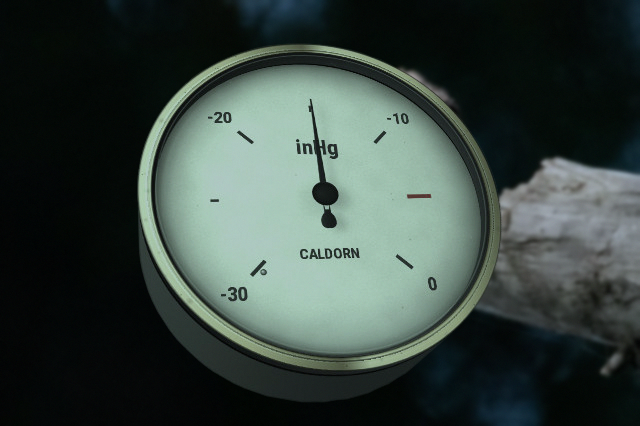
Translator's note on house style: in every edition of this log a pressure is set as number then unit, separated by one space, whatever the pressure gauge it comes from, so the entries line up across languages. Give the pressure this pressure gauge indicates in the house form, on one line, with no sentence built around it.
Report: -15 inHg
